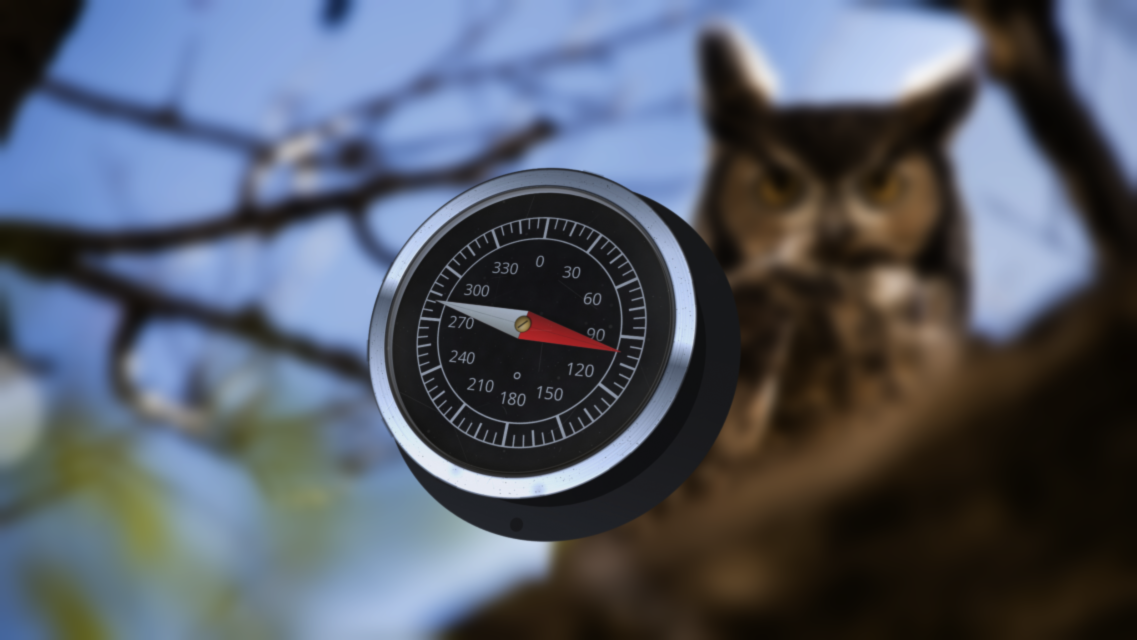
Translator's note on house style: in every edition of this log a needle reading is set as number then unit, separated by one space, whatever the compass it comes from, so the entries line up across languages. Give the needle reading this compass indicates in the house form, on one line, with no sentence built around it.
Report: 100 °
